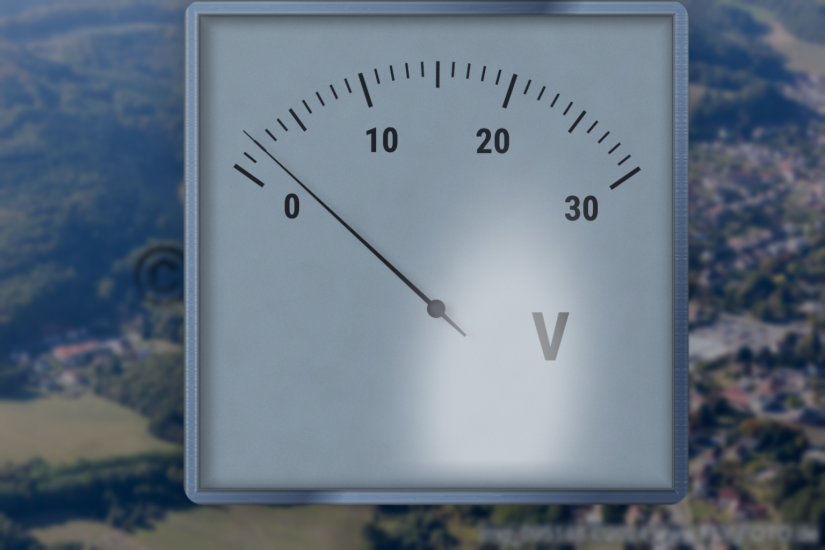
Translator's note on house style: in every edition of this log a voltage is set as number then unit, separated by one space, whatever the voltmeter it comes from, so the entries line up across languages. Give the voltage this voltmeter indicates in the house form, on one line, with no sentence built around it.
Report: 2 V
